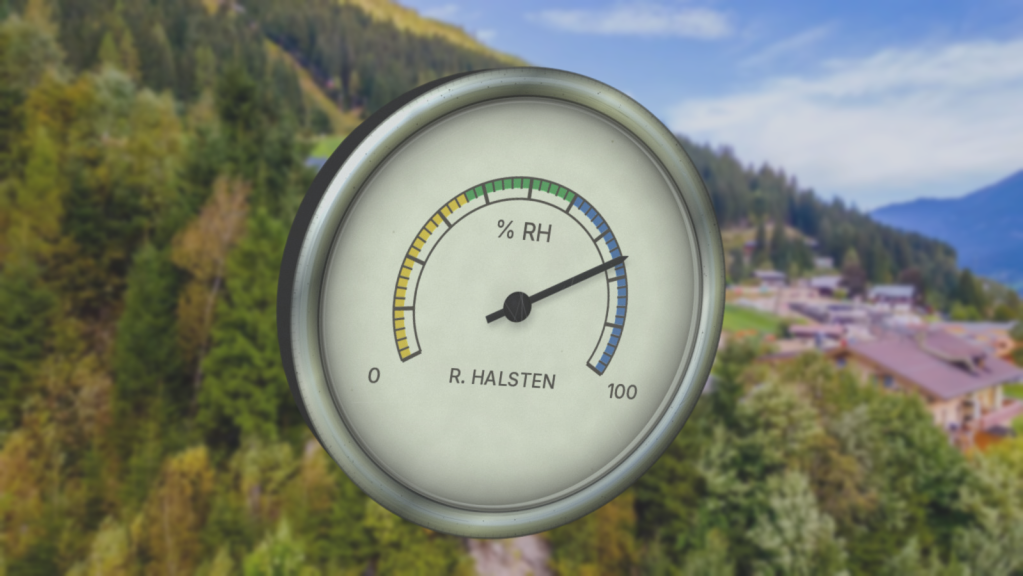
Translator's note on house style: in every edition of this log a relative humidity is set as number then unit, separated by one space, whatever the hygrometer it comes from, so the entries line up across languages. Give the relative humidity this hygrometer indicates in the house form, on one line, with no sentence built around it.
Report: 76 %
